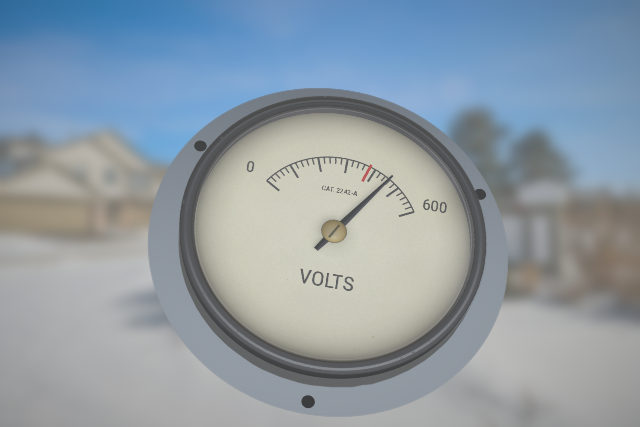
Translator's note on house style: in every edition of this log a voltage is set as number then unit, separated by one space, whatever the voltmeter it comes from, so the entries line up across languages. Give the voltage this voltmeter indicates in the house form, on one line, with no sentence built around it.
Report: 460 V
